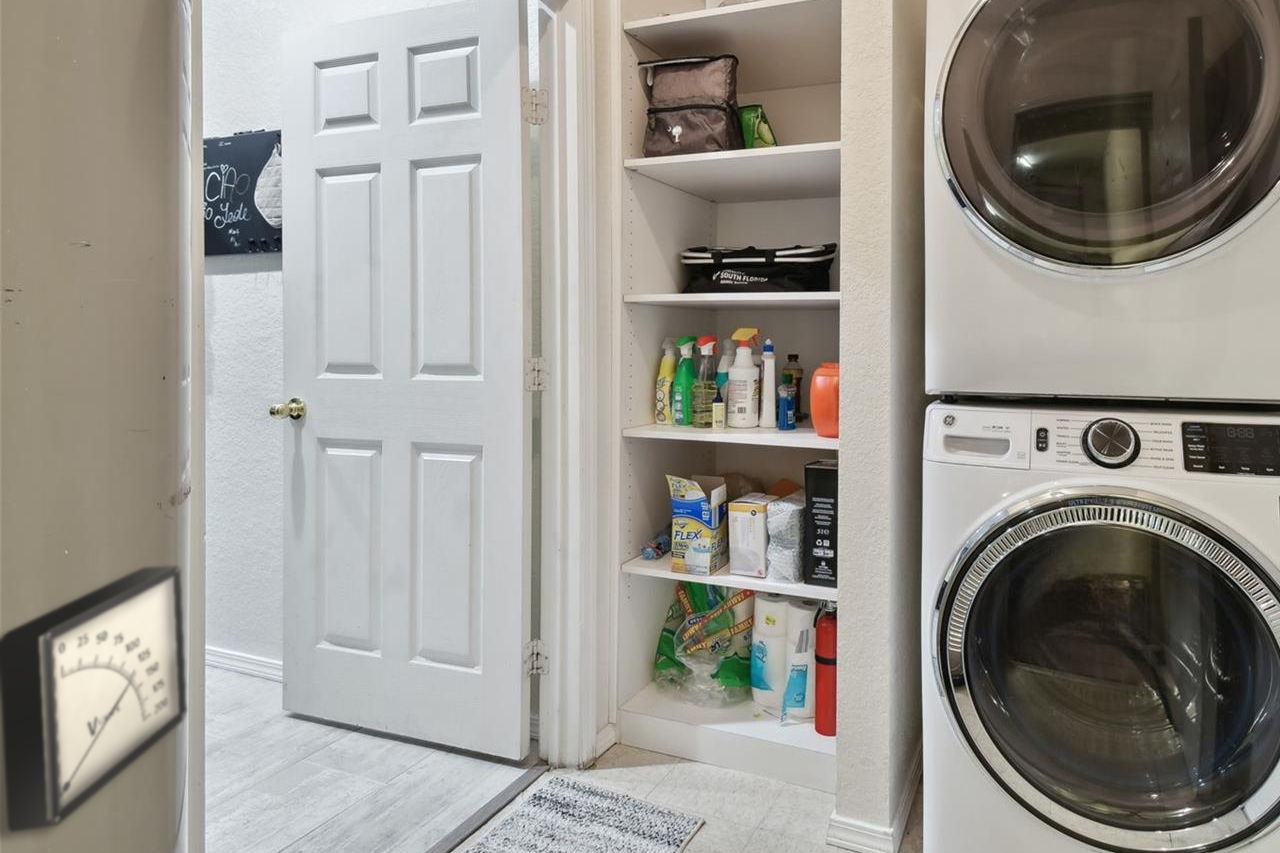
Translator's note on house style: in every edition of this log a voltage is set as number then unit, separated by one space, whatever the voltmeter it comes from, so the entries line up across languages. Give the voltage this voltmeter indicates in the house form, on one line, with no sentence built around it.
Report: 125 V
